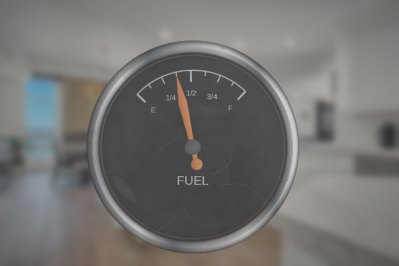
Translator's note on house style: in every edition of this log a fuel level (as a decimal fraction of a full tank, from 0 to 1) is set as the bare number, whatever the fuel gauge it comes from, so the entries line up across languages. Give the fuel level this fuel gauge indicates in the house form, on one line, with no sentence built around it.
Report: 0.375
